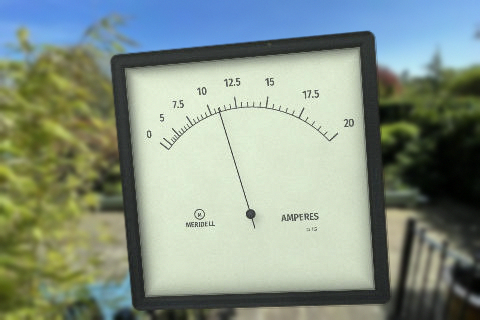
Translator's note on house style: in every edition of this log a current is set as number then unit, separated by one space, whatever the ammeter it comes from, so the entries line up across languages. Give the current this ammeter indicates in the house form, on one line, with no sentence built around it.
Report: 11 A
